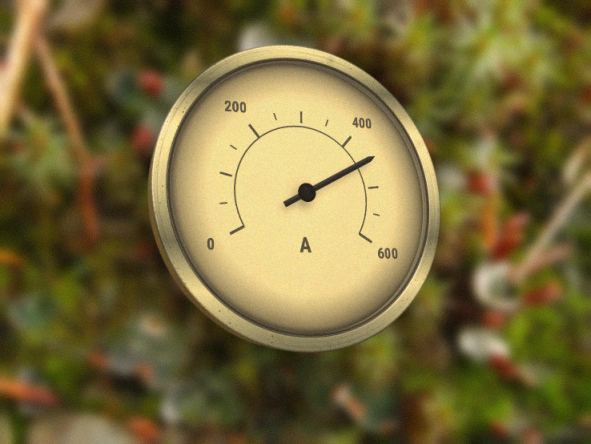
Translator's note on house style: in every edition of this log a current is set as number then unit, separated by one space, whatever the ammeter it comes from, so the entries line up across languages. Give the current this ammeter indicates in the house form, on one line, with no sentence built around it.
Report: 450 A
